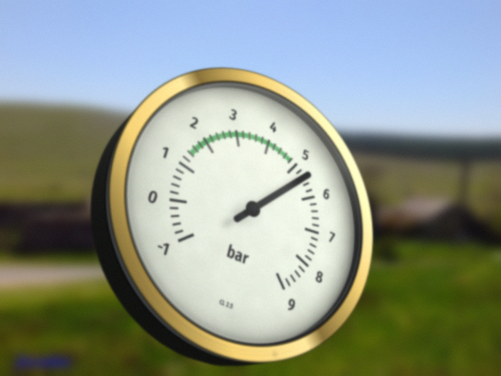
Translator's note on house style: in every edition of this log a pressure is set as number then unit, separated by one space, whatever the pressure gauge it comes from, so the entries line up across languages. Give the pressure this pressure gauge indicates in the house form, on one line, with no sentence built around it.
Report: 5.4 bar
